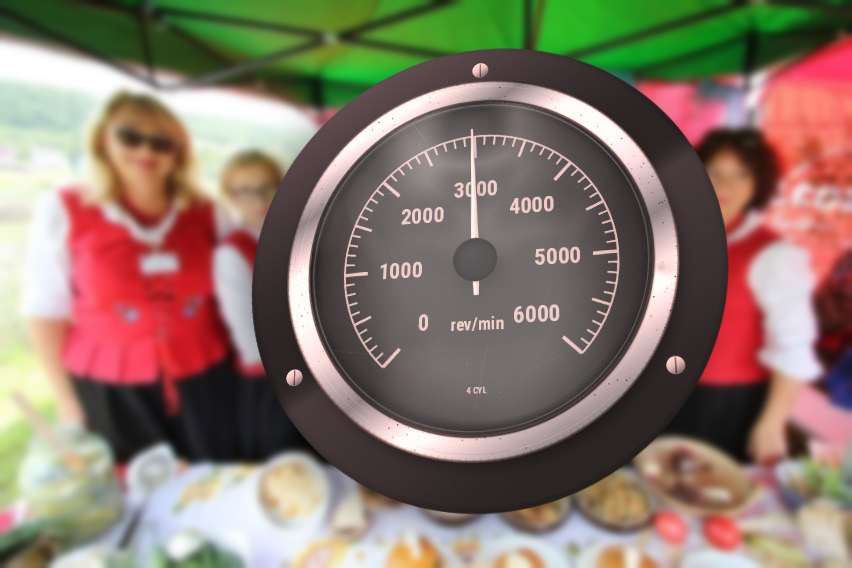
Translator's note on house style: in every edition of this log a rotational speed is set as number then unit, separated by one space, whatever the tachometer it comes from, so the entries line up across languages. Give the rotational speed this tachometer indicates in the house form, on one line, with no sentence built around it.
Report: 3000 rpm
